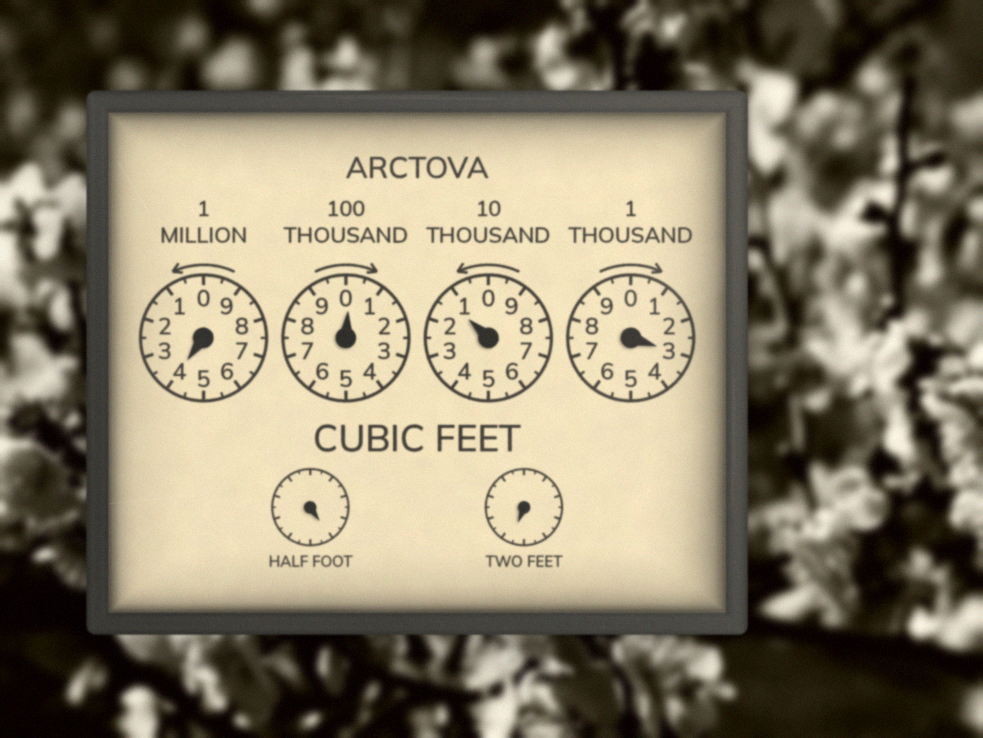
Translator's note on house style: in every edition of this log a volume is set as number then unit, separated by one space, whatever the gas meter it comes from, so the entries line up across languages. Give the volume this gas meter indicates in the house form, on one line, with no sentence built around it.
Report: 401300 ft³
